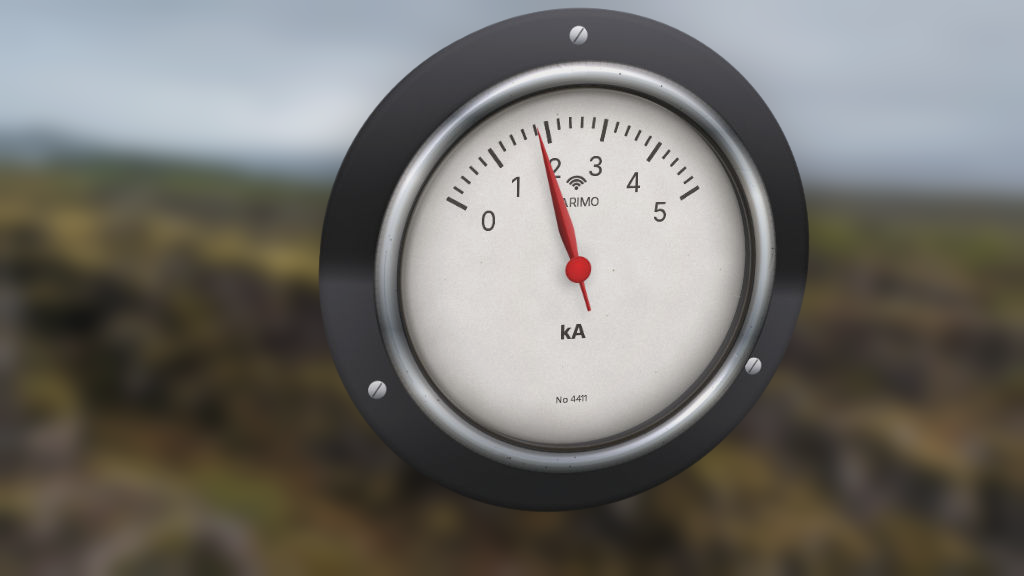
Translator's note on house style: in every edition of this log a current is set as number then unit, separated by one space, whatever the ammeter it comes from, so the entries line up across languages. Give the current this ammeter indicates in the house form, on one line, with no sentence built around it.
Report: 1.8 kA
